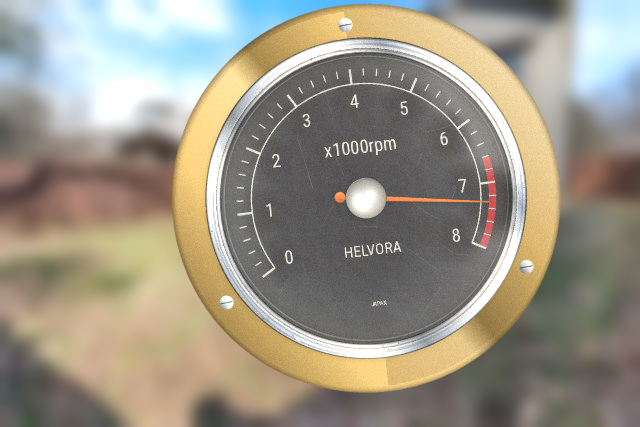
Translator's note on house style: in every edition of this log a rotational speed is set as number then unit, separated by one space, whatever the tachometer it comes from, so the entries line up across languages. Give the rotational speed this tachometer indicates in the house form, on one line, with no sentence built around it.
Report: 7300 rpm
